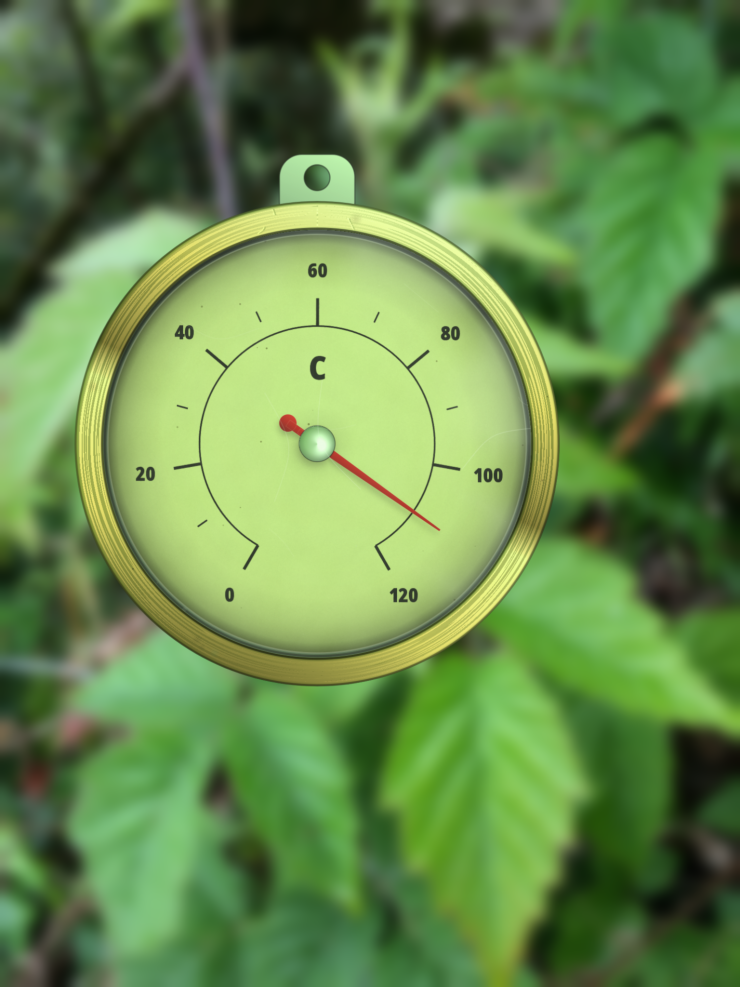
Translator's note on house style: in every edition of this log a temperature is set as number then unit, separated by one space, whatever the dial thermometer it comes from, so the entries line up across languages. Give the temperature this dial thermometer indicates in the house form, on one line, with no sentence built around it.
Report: 110 °C
